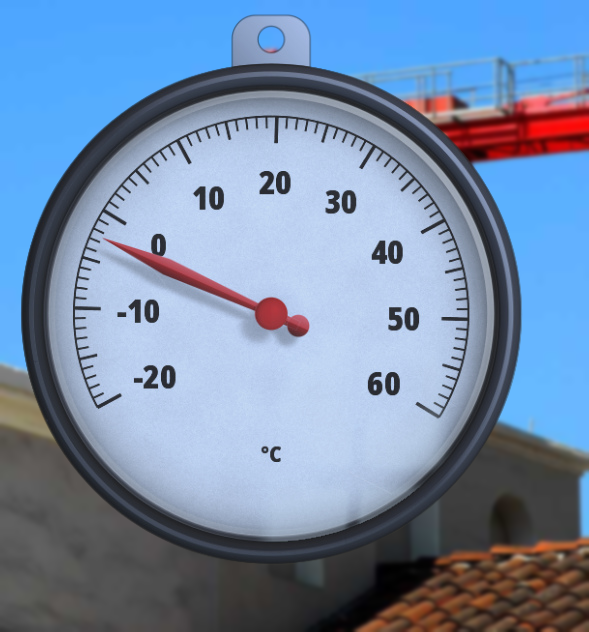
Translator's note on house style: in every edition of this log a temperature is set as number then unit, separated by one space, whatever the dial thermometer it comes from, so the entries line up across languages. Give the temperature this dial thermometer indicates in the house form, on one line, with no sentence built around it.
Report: -2.5 °C
